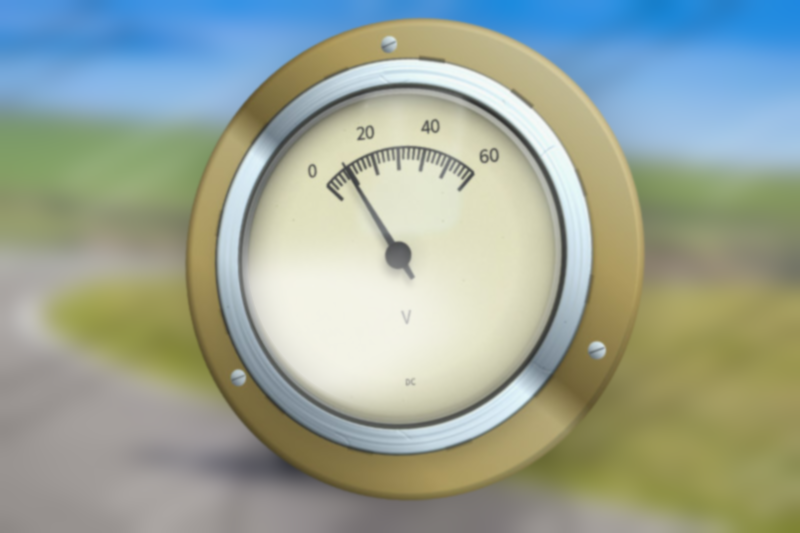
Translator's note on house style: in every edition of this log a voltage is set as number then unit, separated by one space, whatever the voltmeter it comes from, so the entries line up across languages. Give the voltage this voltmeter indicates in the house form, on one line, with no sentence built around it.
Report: 10 V
